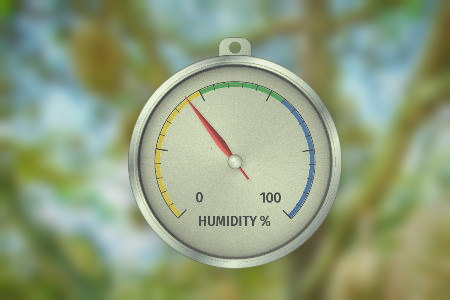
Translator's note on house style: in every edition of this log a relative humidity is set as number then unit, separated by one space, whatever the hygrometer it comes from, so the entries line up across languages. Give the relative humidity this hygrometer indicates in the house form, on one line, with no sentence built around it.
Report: 36 %
